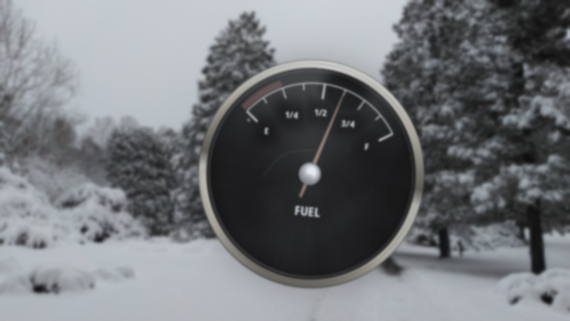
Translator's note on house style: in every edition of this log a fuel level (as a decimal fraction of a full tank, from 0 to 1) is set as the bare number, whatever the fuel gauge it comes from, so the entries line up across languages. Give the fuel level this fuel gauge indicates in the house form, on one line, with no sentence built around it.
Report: 0.625
